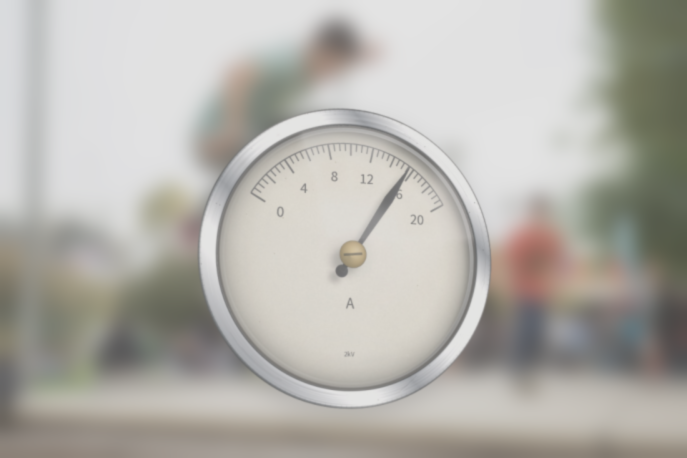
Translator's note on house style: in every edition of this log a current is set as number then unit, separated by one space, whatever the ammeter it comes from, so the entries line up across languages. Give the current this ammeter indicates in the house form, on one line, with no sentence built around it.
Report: 15.5 A
